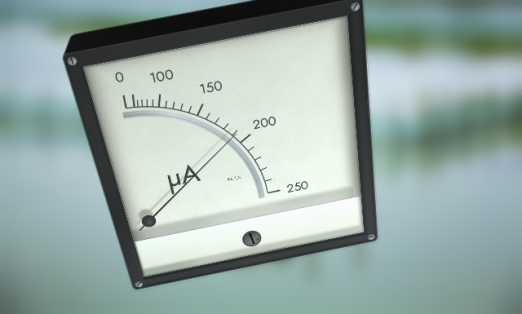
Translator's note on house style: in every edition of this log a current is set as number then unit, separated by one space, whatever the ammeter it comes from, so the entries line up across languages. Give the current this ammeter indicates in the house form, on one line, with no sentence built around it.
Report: 190 µA
